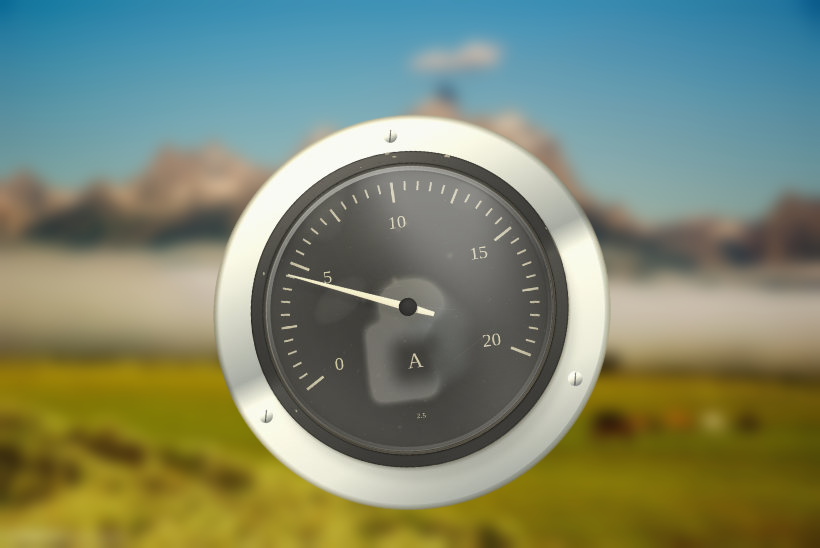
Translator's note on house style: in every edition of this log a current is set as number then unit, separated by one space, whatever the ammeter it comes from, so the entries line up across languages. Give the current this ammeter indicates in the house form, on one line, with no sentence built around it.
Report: 4.5 A
